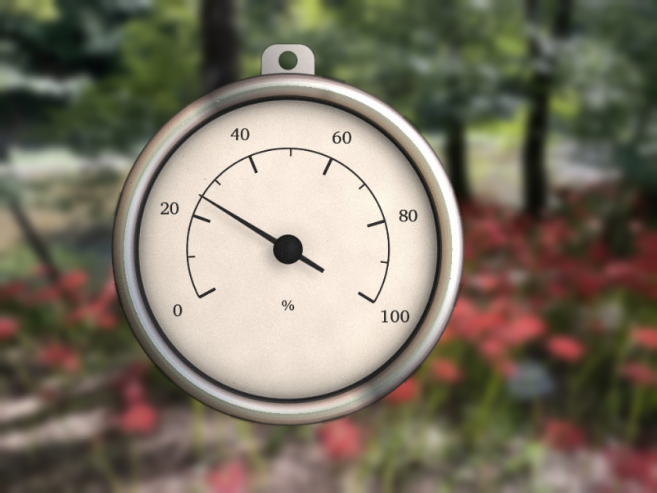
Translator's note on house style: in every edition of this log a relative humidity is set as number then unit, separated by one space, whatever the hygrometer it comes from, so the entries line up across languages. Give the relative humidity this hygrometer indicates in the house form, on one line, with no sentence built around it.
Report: 25 %
